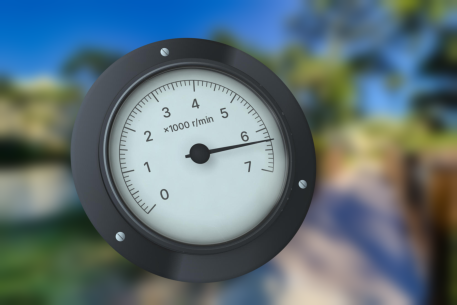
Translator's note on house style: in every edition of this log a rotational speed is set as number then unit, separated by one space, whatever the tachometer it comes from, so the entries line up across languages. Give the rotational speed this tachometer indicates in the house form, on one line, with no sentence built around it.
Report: 6300 rpm
